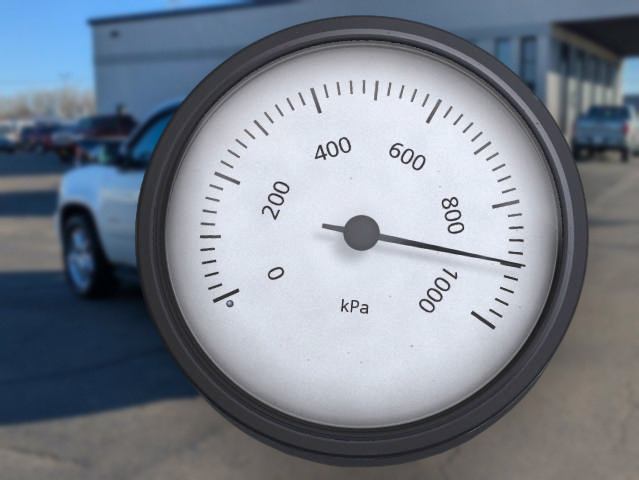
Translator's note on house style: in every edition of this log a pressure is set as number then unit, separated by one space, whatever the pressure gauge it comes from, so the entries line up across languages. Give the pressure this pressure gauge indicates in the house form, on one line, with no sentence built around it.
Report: 900 kPa
